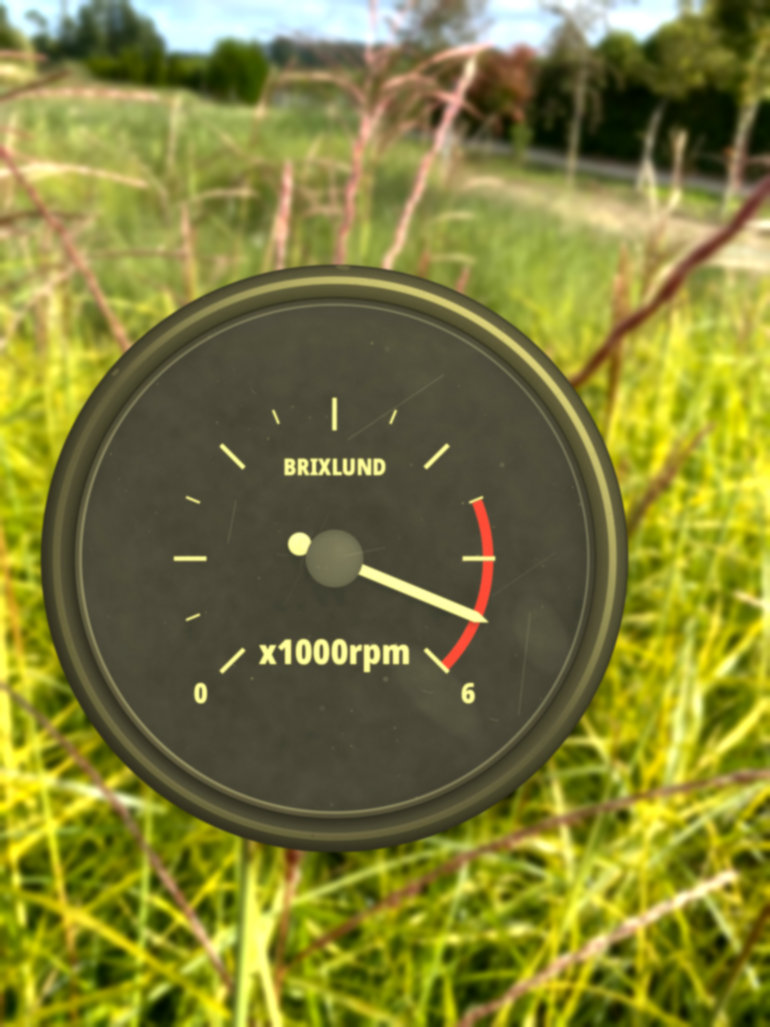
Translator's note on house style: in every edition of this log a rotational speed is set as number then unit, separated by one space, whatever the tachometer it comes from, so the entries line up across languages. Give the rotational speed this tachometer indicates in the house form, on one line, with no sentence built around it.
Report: 5500 rpm
